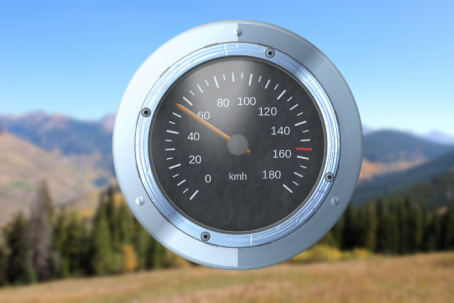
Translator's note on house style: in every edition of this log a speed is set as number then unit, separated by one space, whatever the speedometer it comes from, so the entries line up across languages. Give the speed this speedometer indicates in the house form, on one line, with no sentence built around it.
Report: 55 km/h
